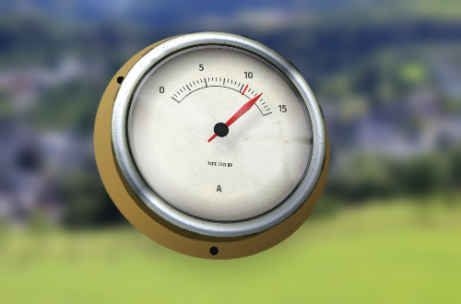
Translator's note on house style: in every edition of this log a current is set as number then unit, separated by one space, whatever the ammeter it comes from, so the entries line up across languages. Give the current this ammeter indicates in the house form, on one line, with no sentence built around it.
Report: 12.5 A
